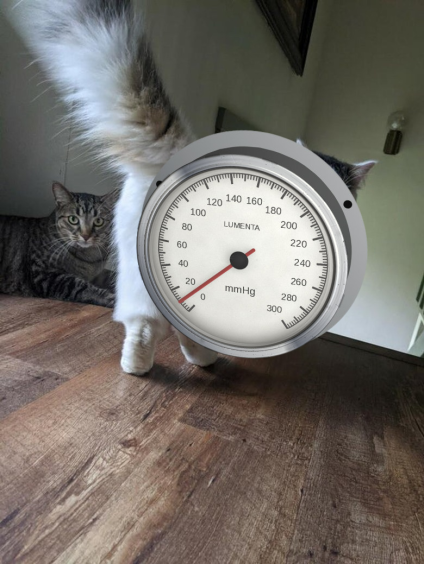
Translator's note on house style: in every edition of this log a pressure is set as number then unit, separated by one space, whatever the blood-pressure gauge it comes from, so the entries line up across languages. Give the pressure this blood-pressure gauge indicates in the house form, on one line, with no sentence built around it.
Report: 10 mmHg
